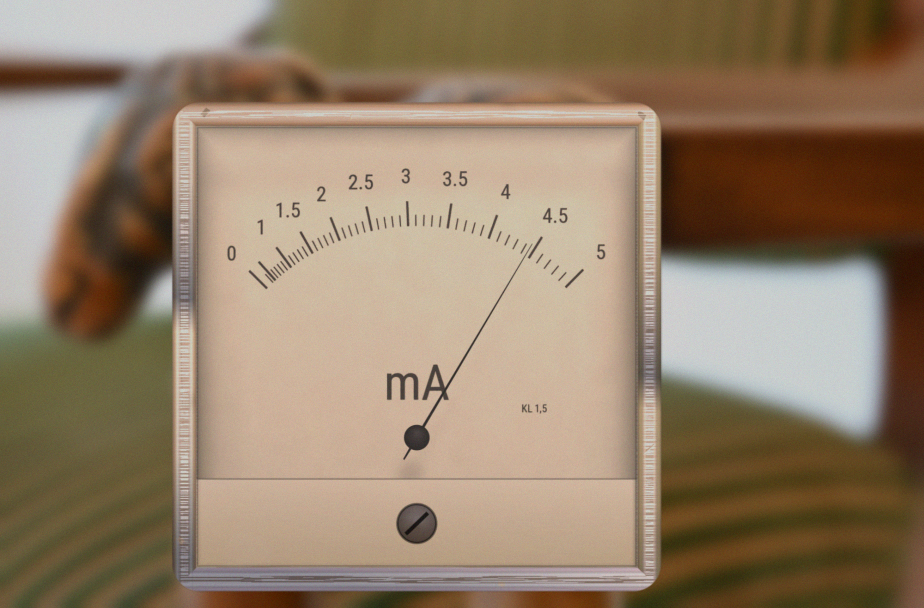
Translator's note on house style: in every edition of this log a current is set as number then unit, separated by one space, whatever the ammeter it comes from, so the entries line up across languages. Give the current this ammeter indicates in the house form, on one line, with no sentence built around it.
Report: 4.45 mA
